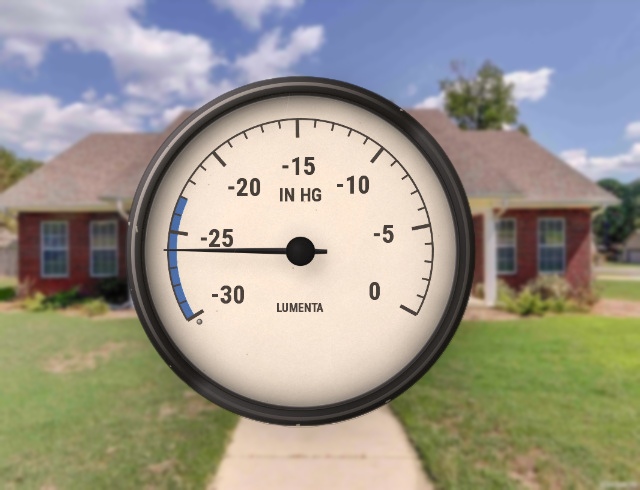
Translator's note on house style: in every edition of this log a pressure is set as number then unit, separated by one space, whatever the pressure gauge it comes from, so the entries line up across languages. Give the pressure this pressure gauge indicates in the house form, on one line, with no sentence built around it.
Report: -26 inHg
